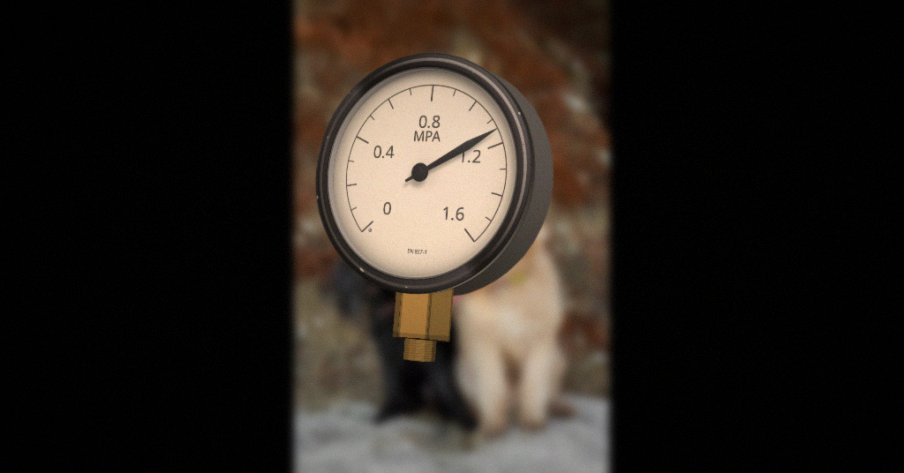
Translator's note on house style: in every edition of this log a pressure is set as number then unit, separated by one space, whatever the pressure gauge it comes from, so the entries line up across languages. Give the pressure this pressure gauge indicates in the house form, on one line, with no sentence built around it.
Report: 1.15 MPa
